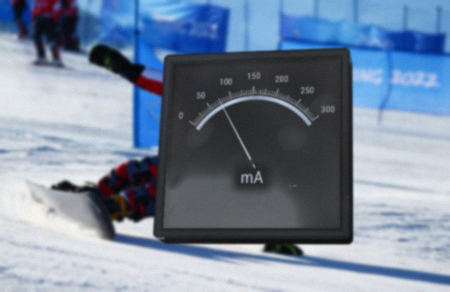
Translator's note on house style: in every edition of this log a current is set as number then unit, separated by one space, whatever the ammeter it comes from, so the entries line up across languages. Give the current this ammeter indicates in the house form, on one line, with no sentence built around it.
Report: 75 mA
